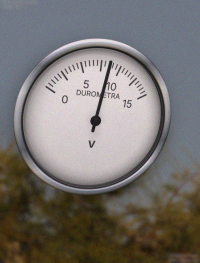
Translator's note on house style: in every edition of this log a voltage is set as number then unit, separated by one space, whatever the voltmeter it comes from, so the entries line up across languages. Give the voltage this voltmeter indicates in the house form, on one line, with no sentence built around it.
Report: 8.5 V
